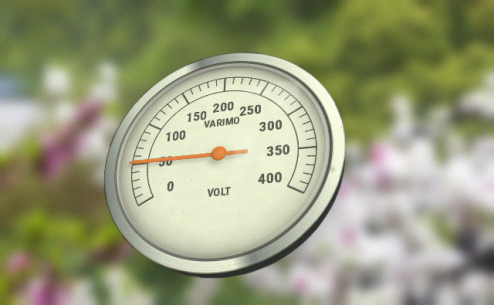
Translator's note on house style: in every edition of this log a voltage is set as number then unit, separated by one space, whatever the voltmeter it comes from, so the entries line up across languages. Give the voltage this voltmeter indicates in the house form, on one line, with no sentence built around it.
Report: 50 V
